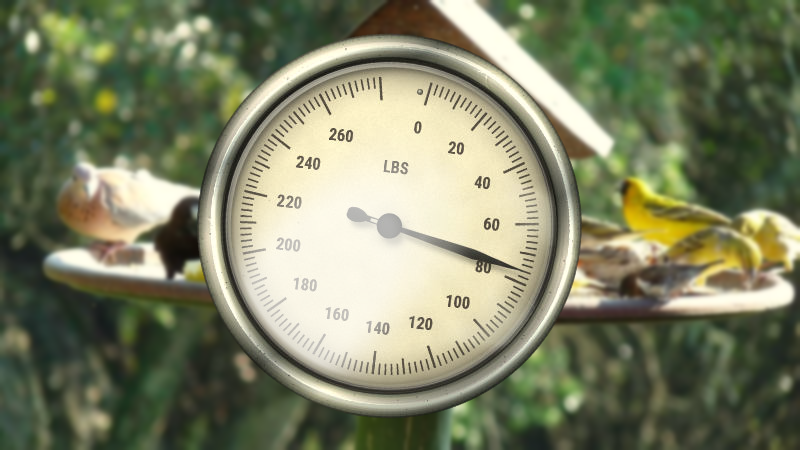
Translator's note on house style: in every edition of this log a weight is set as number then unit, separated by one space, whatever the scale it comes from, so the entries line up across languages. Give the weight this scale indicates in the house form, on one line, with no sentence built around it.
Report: 76 lb
